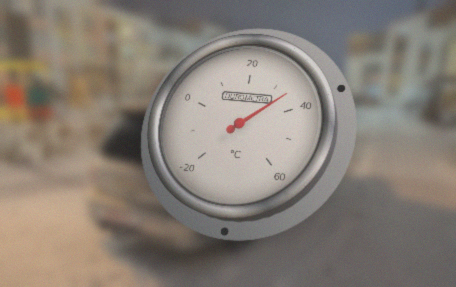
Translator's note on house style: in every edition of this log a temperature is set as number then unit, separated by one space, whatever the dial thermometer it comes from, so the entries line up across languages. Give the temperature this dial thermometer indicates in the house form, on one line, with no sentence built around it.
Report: 35 °C
